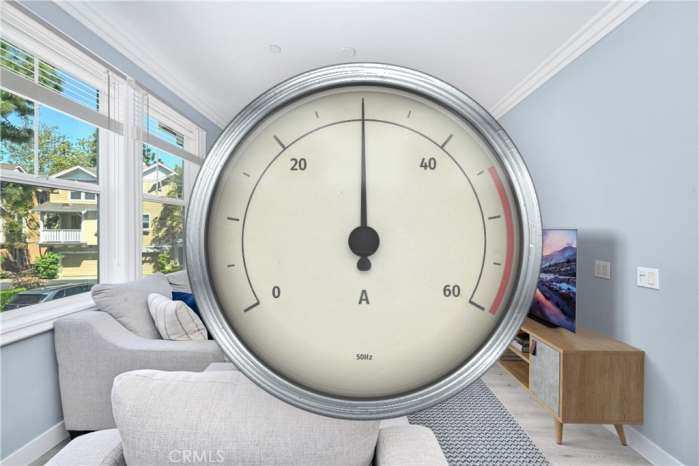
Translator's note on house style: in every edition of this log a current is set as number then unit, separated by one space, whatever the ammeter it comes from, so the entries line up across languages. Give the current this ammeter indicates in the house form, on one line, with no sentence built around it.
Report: 30 A
